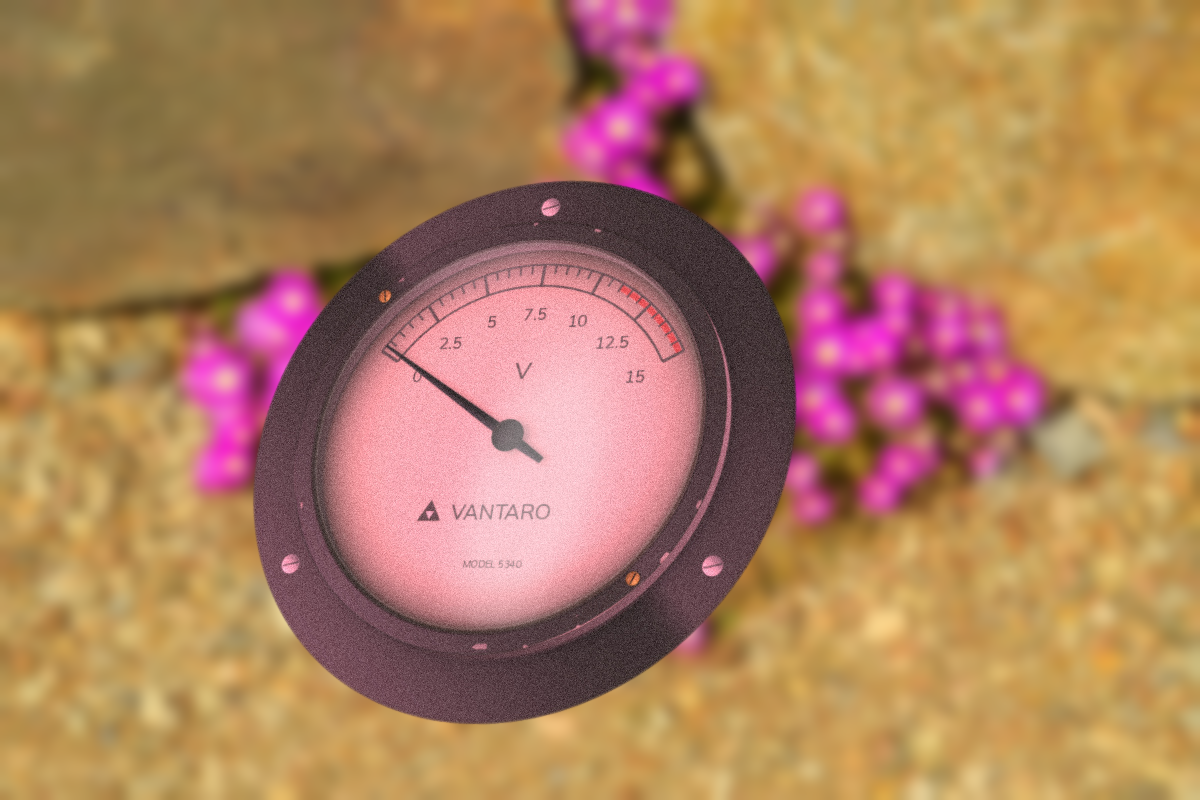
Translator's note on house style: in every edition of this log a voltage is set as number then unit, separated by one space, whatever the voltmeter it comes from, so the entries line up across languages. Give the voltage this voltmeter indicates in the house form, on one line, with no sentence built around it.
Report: 0.25 V
